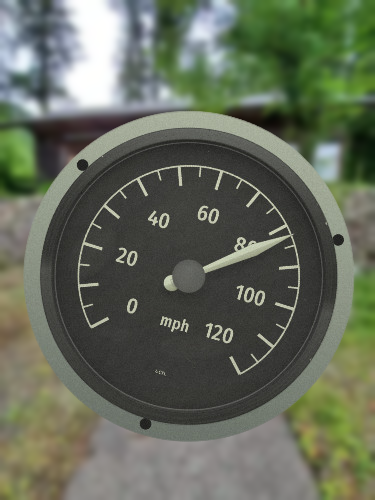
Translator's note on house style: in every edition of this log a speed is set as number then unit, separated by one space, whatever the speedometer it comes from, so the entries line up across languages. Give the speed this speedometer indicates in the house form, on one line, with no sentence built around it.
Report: 82.5 mph
